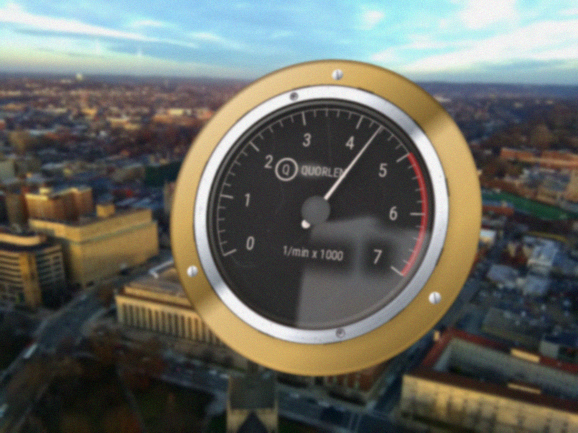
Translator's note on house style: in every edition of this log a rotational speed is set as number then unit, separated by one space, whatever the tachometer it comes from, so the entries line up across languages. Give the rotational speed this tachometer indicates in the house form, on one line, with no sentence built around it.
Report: 4400 rpm
